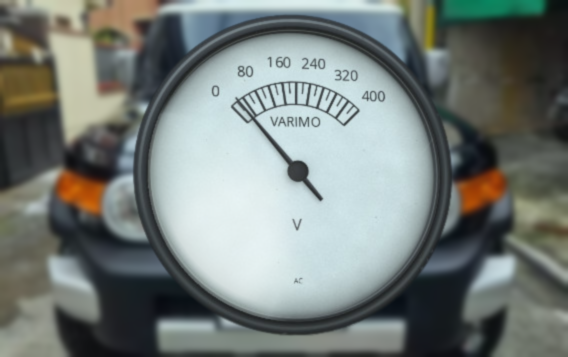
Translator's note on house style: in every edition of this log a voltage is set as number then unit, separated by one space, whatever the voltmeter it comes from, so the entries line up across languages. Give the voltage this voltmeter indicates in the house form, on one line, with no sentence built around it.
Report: 20 V
